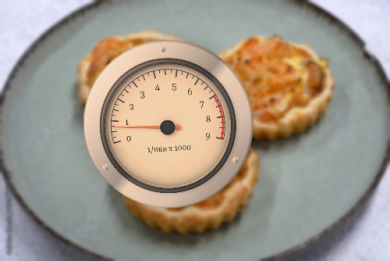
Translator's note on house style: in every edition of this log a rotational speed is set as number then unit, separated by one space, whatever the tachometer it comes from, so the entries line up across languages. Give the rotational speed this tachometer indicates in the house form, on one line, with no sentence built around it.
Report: 750 rpm
